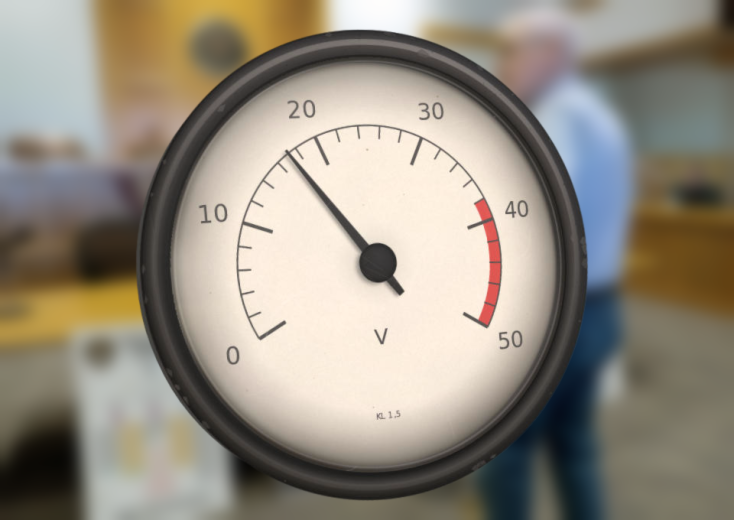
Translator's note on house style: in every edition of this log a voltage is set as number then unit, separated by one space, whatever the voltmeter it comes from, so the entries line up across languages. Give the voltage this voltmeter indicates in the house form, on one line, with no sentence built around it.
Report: 17 V
